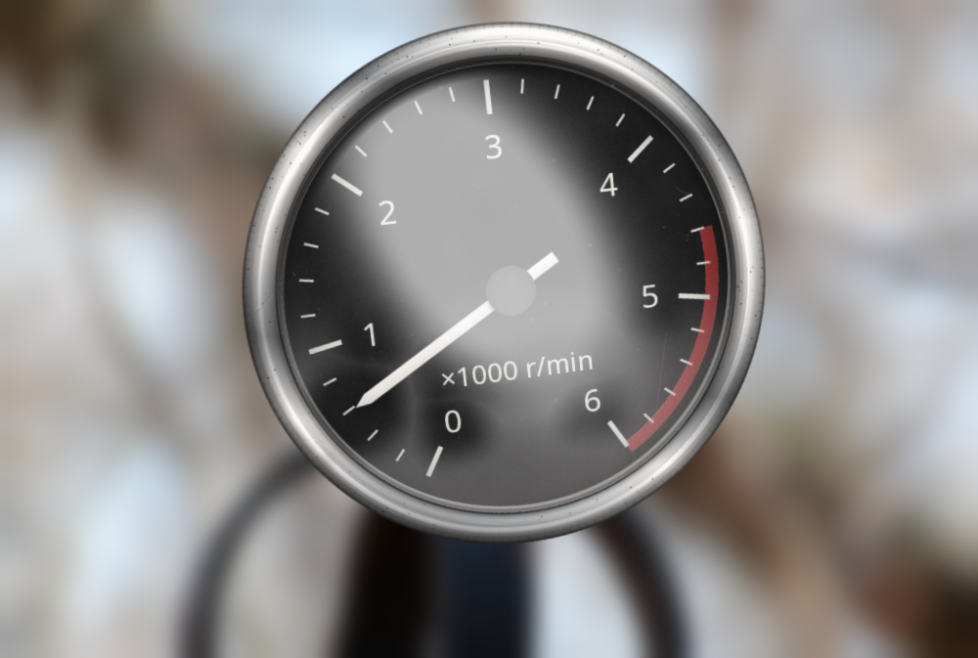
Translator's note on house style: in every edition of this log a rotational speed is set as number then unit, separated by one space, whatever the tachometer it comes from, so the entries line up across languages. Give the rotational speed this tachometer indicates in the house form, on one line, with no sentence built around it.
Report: 600 rpm
